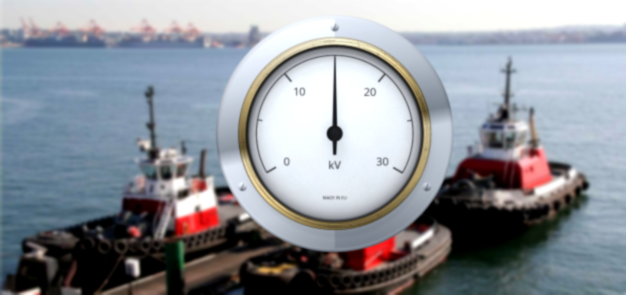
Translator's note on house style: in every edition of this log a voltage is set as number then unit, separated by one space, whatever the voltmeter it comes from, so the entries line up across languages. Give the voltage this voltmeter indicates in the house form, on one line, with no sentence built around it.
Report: 15 kV
